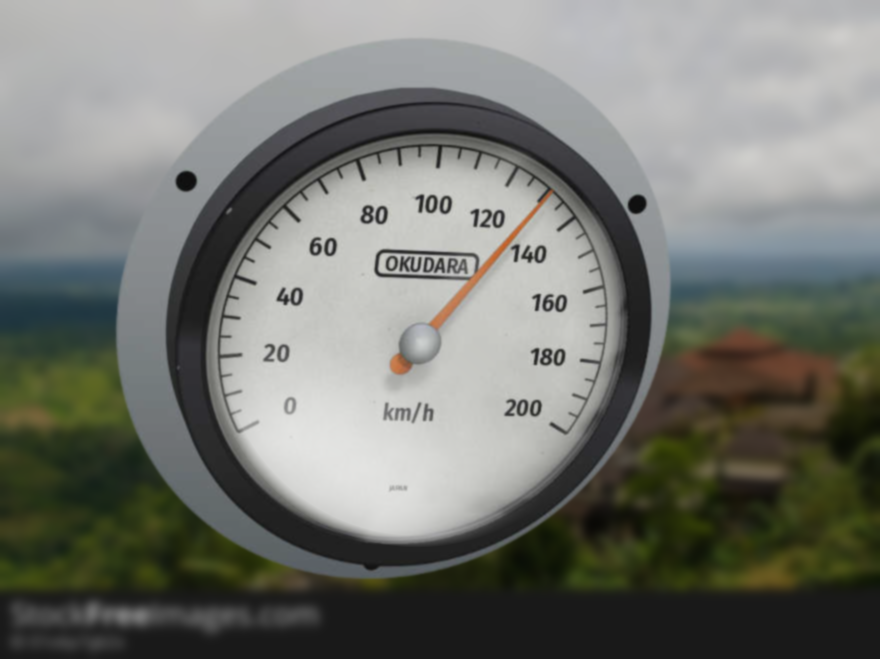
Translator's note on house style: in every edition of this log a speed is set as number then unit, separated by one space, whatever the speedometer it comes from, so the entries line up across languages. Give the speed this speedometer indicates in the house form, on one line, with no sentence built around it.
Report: 130 km/h
